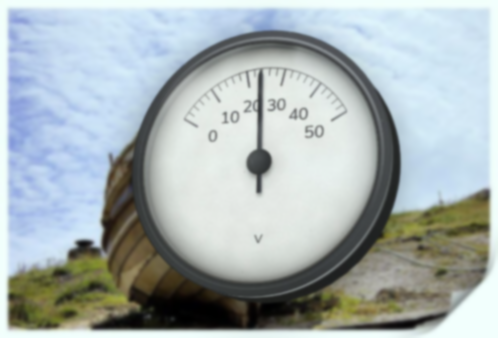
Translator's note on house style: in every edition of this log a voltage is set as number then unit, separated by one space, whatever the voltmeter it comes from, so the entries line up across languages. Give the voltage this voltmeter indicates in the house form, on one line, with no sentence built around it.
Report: 24 V
